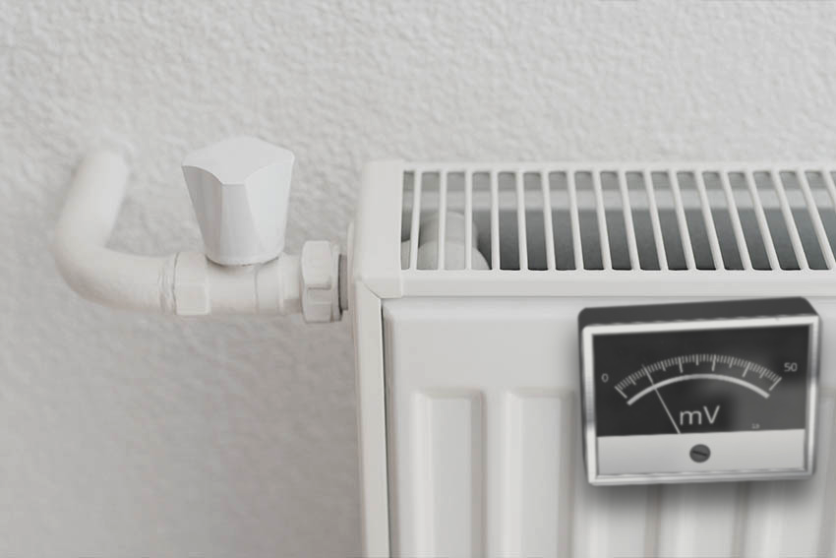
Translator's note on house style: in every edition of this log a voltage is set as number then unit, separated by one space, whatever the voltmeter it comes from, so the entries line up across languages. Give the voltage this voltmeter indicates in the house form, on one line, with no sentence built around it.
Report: 10 mV
